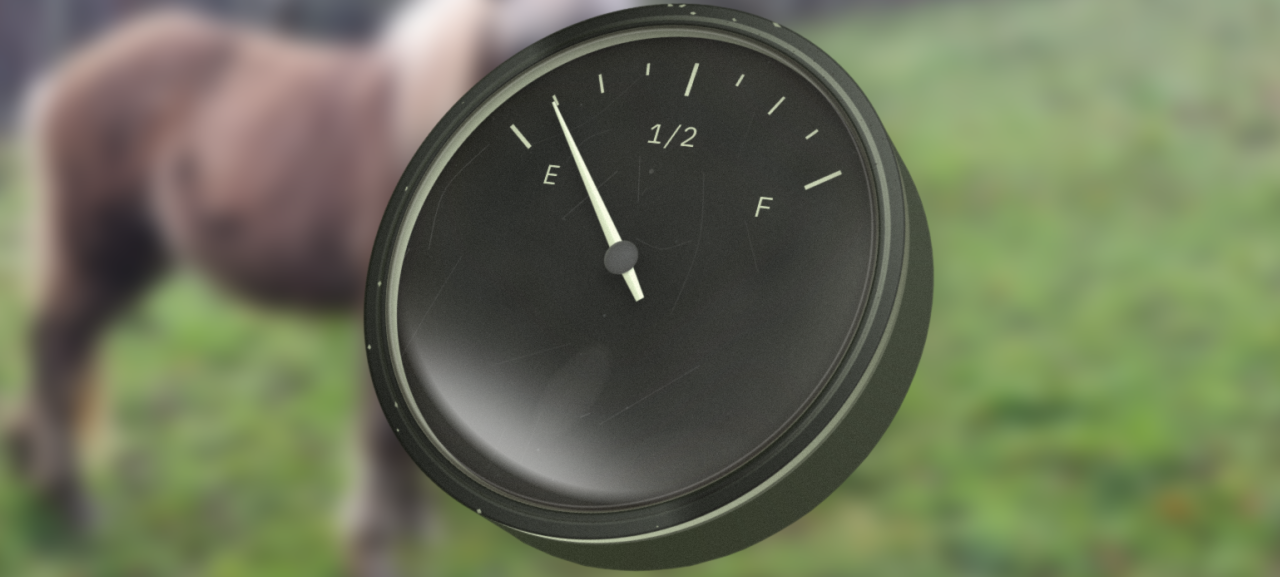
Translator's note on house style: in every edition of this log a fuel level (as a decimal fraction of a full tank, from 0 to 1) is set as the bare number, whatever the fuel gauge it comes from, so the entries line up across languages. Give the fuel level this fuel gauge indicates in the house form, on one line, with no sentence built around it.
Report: 0.125
